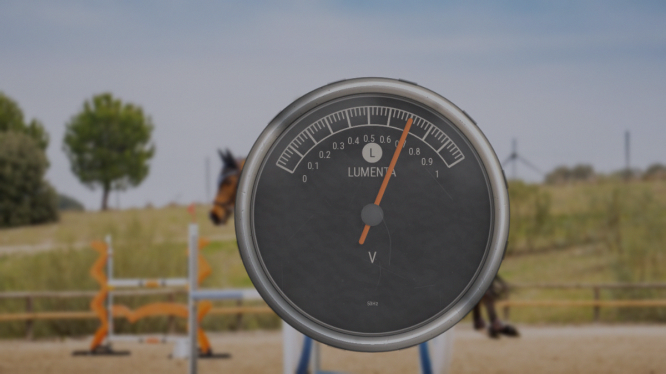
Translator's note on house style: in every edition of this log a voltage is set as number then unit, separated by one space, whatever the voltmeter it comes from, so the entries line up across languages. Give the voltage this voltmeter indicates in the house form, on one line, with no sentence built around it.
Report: 0.7 V
